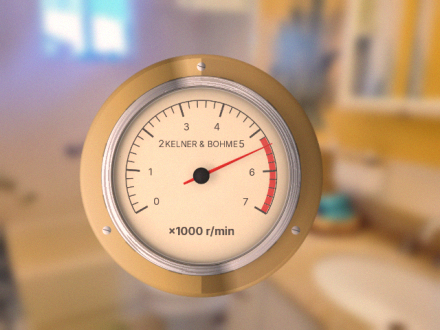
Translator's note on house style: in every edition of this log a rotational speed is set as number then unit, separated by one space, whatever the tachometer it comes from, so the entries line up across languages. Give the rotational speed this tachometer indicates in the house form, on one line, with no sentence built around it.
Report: 5400 rpm
